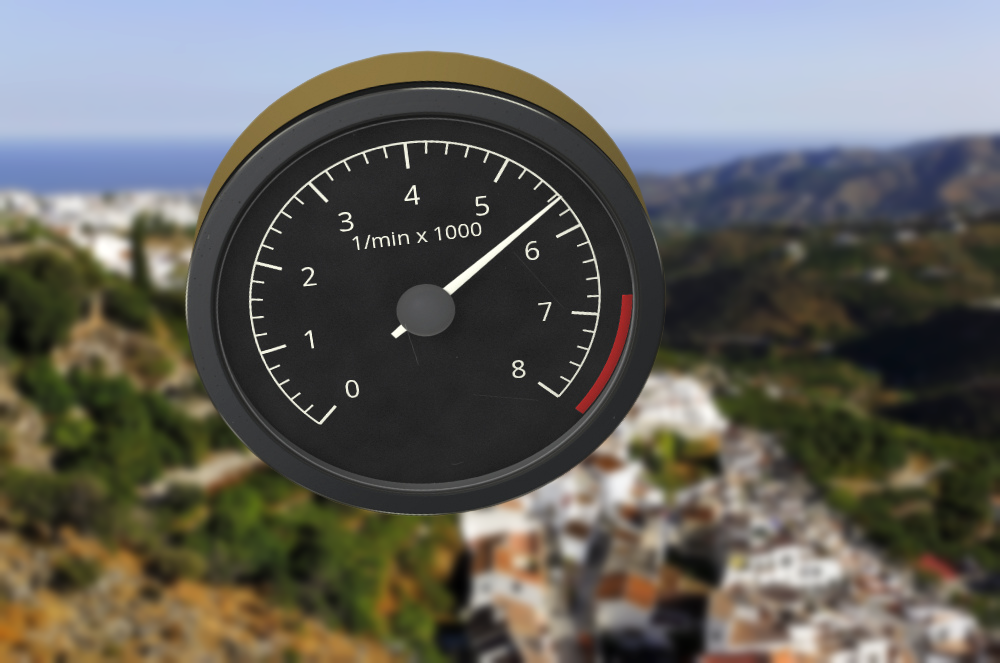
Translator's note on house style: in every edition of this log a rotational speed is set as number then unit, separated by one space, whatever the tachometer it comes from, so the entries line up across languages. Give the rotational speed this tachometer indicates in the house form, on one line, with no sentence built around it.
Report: 5600 rpm
